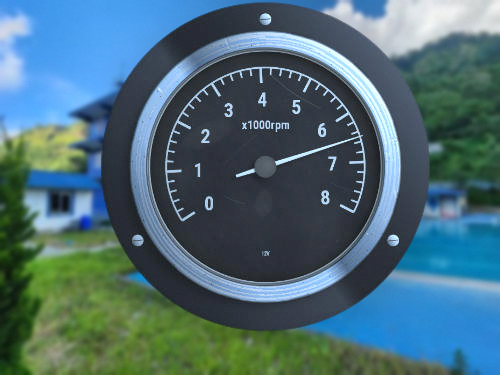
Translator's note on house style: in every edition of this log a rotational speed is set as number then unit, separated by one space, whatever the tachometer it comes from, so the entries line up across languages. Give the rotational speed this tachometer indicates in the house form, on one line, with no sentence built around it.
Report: 6500 rpm
